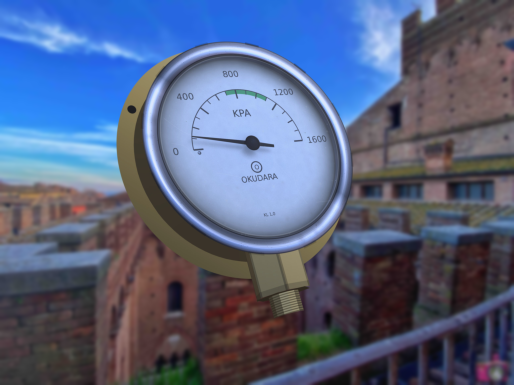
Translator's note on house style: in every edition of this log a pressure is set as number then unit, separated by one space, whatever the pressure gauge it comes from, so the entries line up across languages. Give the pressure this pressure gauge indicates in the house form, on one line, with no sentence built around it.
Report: 100 kPa
